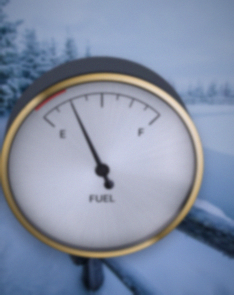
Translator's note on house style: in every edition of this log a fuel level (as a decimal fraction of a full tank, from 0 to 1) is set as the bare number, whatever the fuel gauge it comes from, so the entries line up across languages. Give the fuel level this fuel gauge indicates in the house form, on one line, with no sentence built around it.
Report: 0.25
